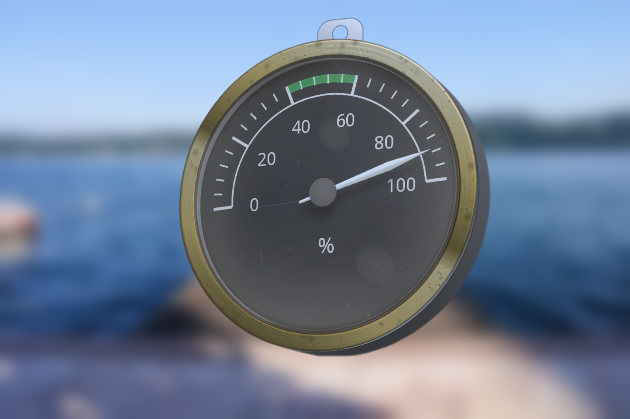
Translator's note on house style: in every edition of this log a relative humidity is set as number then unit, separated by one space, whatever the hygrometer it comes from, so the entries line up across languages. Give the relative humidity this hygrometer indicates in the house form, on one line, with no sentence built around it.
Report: 92 %
